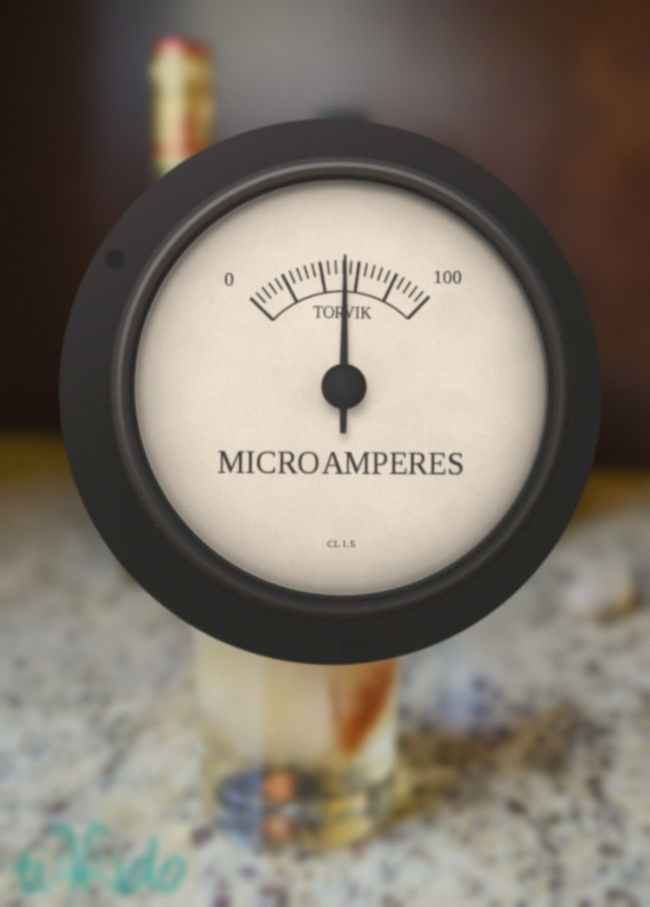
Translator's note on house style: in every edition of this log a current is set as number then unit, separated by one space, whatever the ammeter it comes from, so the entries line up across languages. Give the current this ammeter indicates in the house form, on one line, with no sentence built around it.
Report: 52 µA
